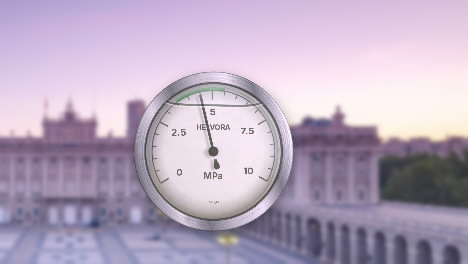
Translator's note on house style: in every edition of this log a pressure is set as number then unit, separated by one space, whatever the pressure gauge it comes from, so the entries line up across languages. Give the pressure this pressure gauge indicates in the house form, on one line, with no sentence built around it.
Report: 4.5 MPa
